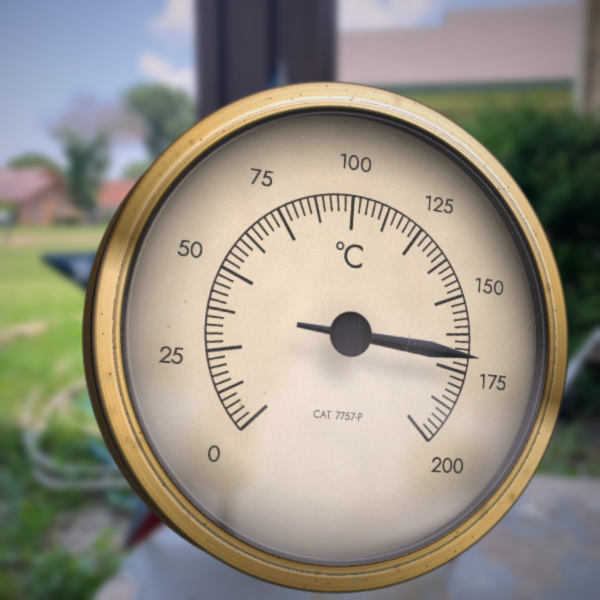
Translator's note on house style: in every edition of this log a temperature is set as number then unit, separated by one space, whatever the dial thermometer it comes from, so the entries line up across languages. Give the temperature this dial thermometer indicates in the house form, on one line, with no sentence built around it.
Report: 170 °C
